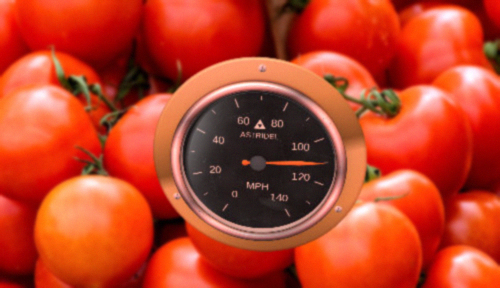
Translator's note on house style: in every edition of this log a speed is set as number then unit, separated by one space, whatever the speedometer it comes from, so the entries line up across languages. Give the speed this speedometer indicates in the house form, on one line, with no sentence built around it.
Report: 110 mph
